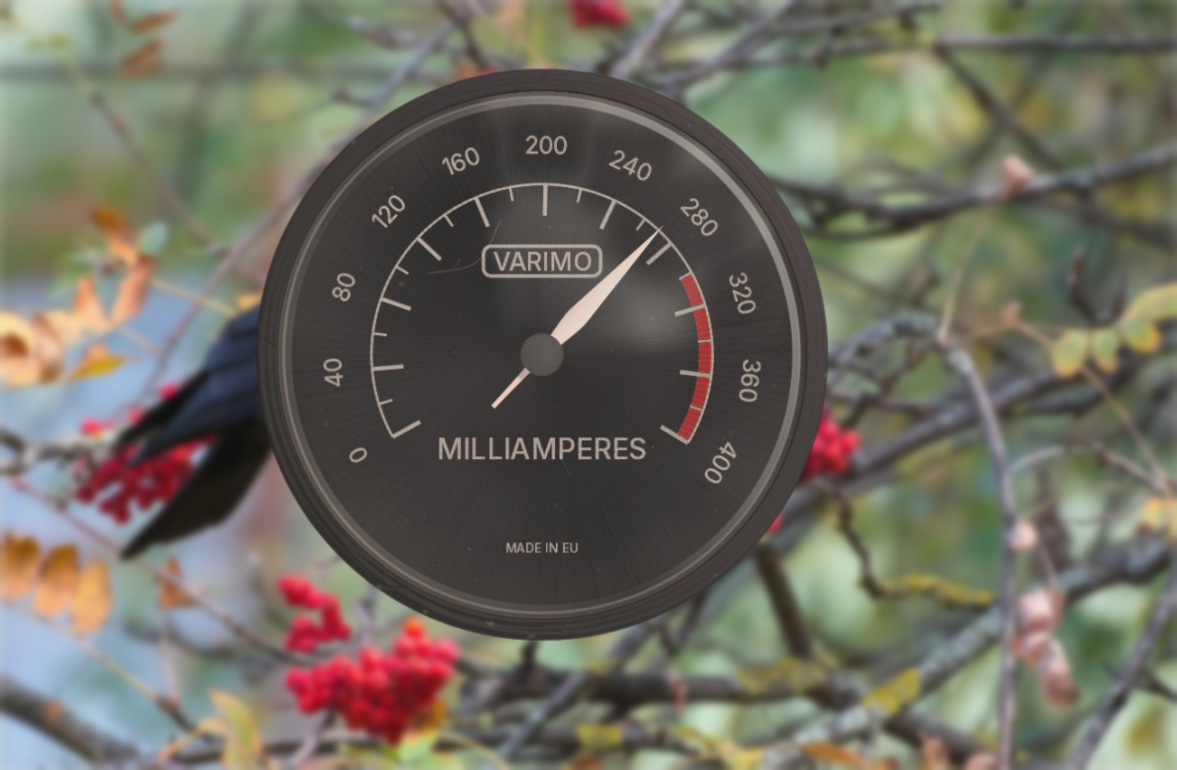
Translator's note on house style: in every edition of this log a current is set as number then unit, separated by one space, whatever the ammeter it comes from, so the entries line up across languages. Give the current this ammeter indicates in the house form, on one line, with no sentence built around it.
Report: 270 mA
